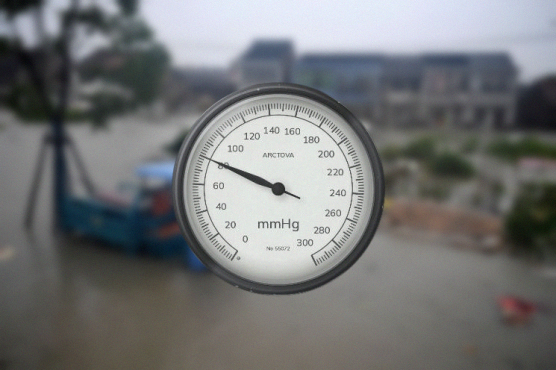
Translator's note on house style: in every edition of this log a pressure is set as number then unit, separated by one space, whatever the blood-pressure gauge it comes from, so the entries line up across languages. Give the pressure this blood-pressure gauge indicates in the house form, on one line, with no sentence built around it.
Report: 80 mmHg
